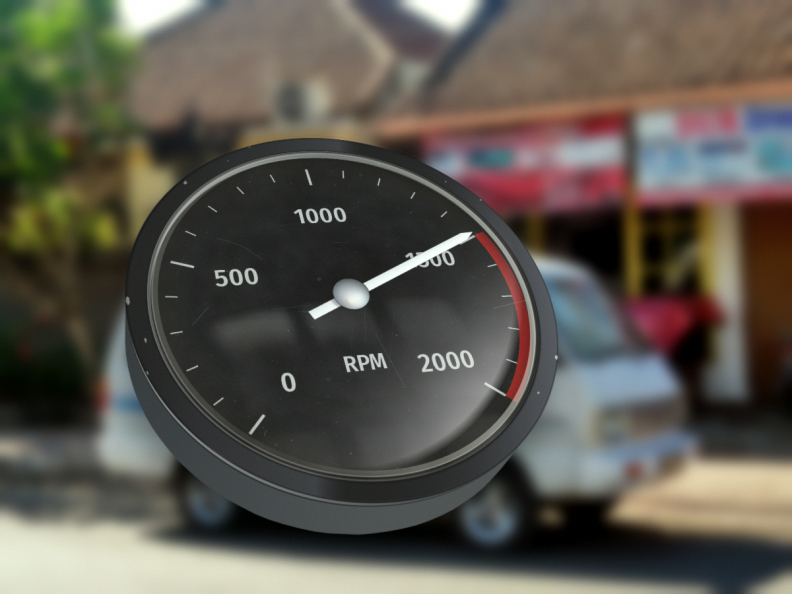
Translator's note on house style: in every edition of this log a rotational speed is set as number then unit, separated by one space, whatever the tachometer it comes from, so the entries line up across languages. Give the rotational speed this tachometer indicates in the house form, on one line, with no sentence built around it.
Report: 1500 rpm
